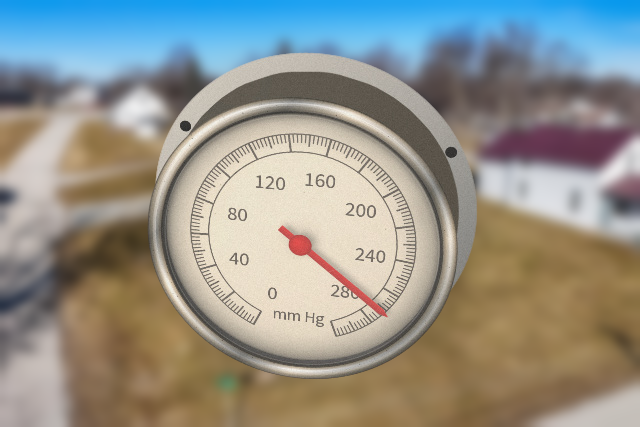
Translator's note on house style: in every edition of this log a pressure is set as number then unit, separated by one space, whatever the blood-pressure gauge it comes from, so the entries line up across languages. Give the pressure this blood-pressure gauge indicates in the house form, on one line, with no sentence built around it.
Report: 270 mmHg
